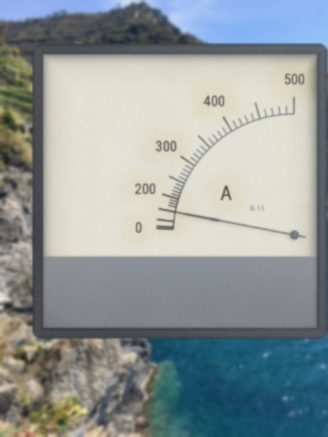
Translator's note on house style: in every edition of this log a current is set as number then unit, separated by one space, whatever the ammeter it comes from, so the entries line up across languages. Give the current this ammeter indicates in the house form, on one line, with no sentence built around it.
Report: 150 A
